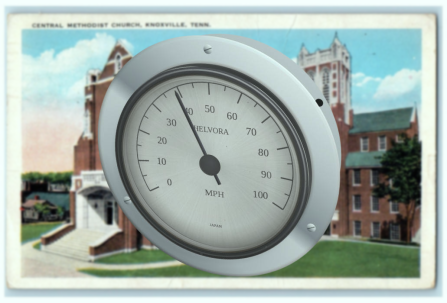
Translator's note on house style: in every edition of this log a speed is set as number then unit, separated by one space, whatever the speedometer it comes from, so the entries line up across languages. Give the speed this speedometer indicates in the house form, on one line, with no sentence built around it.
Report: 40 mph
